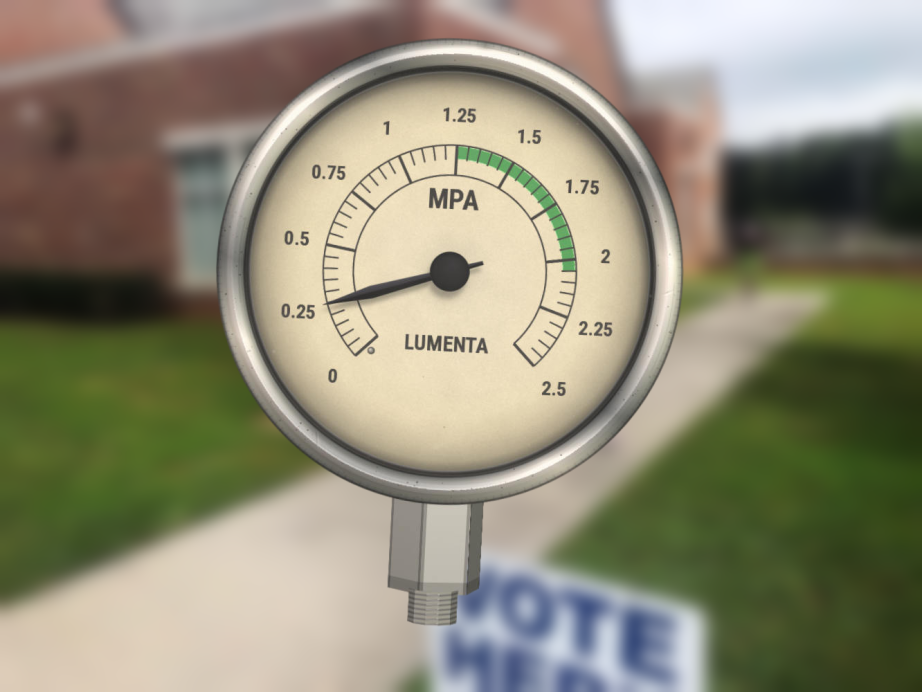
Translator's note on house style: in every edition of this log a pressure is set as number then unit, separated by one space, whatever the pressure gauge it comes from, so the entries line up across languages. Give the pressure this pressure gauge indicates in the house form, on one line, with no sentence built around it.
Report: 0.25 MPa
